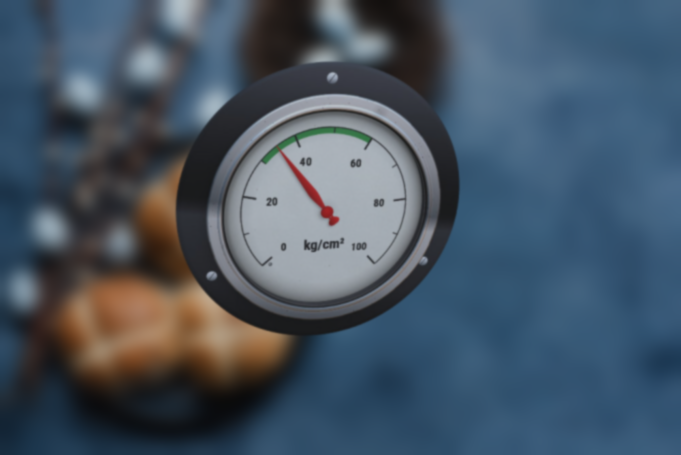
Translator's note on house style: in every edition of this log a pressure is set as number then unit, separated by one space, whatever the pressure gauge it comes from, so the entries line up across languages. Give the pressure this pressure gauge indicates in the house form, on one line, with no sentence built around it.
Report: 35 kg/cm²
